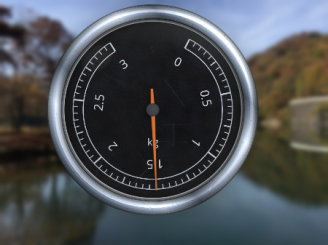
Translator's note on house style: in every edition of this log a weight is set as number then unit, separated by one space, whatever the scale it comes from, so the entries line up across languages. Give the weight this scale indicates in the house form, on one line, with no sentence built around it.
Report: 1.5 kg
